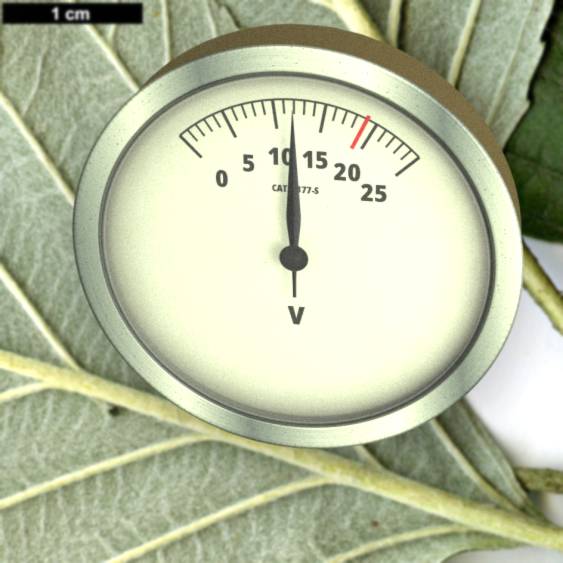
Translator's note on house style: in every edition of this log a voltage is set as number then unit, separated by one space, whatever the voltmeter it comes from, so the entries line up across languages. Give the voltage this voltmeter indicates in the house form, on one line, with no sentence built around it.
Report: 12 V
